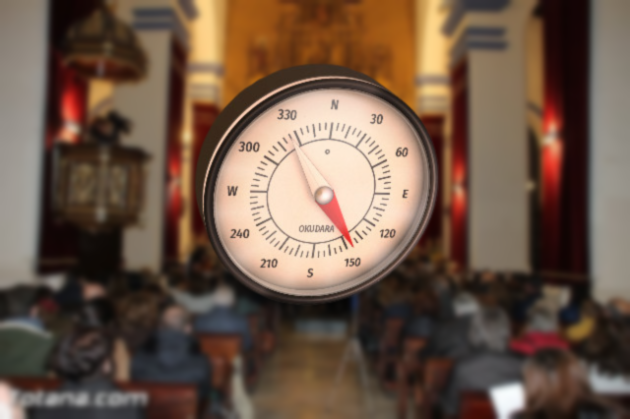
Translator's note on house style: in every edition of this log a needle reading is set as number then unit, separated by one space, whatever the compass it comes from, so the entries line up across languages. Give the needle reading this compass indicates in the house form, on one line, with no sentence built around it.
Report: 145 °
